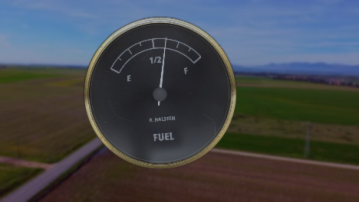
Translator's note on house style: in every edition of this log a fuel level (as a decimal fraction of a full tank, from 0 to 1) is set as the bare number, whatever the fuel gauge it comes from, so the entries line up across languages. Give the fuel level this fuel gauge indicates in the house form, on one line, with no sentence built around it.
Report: 0.625
